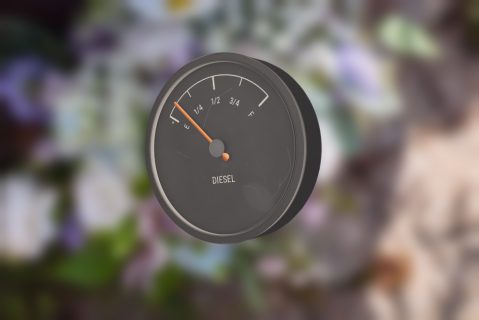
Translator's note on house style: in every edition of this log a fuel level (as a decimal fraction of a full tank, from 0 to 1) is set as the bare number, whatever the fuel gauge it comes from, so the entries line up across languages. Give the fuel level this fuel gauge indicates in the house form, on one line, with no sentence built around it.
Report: 0.125
